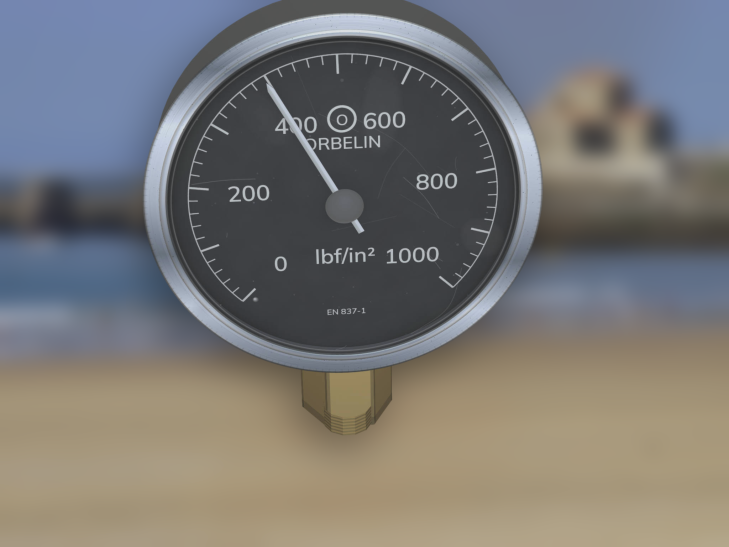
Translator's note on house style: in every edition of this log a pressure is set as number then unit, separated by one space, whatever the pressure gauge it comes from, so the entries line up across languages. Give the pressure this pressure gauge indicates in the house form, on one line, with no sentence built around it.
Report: 400 psi
